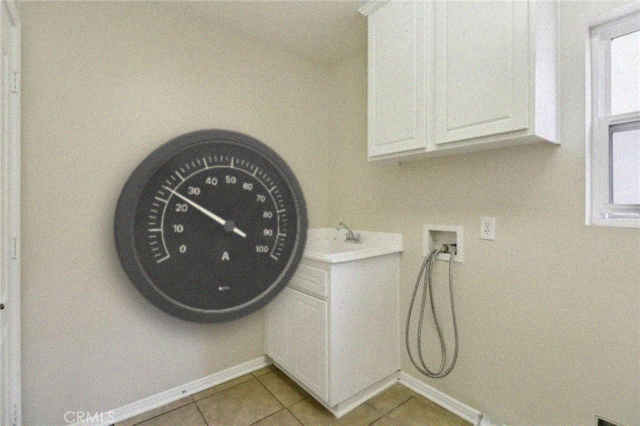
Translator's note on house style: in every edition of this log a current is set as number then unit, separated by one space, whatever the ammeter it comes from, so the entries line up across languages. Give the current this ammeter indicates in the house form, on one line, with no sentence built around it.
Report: 24 A
